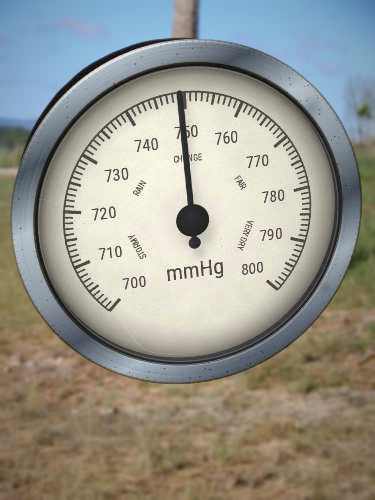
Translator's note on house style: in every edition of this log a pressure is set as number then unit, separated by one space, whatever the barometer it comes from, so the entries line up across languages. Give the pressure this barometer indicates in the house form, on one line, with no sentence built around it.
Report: 749 mmHg
